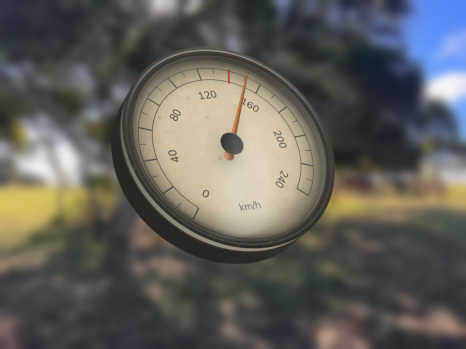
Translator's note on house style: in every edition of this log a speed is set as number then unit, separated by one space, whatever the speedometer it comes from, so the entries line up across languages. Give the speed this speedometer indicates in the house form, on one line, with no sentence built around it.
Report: 150 km/h
